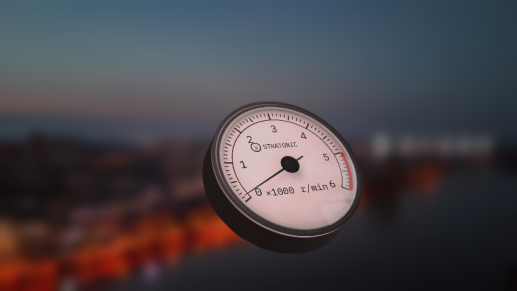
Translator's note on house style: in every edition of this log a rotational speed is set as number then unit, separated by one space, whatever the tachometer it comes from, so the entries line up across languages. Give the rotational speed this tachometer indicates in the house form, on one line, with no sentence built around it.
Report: 100 rpm
